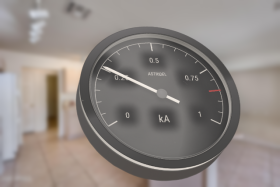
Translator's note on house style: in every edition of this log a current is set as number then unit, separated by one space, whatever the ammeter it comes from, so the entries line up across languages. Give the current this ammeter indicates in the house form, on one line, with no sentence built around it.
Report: 0.25 kA
